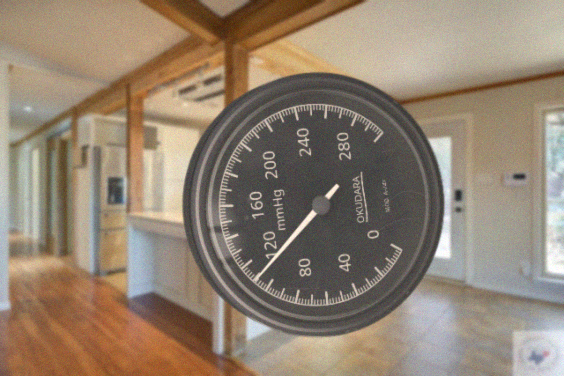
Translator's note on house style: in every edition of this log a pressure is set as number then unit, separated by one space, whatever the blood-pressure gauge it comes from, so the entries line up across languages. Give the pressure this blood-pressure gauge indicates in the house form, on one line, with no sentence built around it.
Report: 110 mmHg
